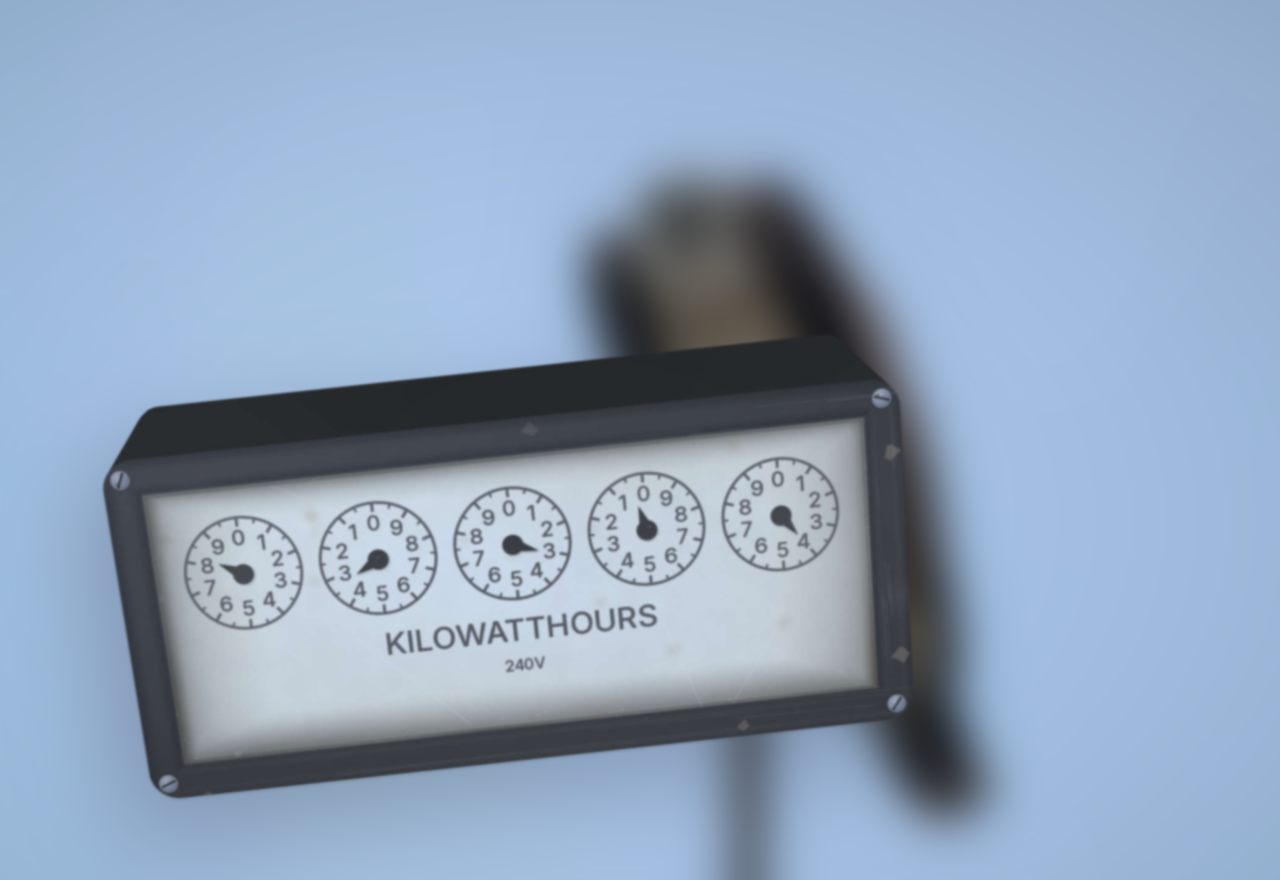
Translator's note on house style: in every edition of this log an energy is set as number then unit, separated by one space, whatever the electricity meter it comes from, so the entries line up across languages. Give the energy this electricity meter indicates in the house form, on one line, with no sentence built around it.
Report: 83304 kWh
